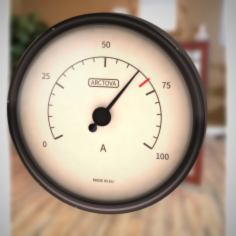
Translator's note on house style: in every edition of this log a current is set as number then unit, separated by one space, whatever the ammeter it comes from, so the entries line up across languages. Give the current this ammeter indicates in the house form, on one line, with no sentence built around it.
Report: 65 A
